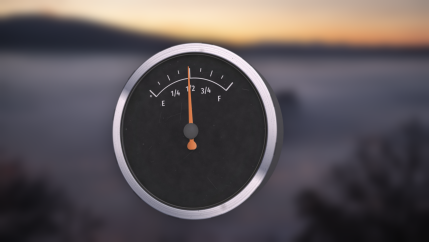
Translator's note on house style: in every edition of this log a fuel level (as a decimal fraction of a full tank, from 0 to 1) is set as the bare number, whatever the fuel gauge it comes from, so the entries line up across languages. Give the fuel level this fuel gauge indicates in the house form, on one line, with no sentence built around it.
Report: 0.5
